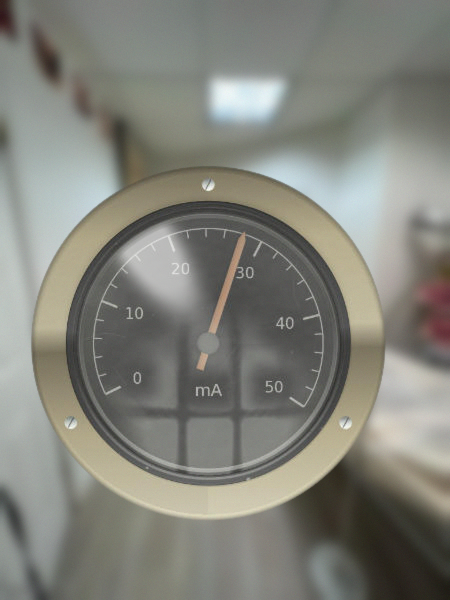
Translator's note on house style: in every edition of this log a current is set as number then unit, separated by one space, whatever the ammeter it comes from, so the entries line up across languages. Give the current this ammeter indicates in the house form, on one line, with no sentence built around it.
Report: 28 mA
